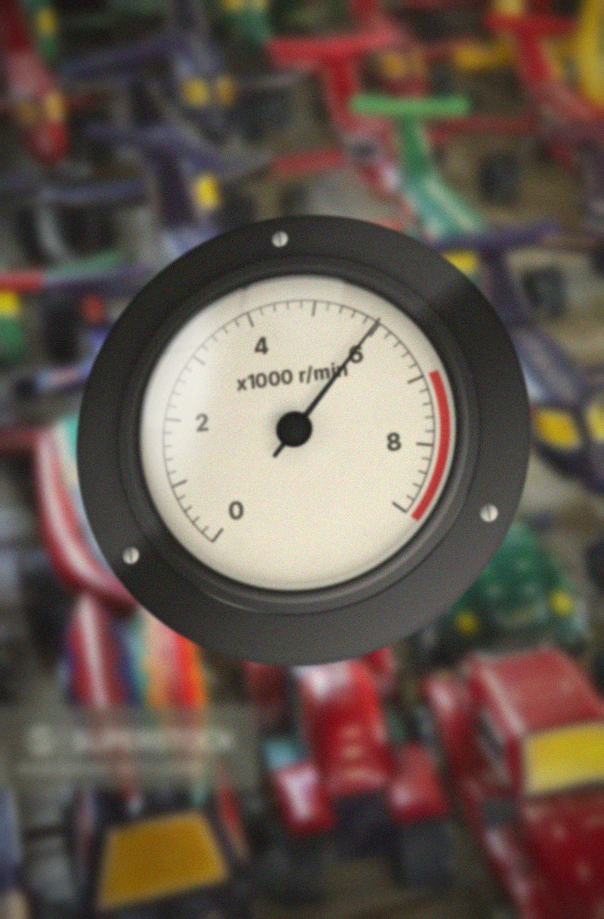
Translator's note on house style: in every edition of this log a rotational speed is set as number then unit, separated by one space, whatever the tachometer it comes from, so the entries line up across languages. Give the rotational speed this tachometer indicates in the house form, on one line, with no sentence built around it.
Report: 6000 rpm
